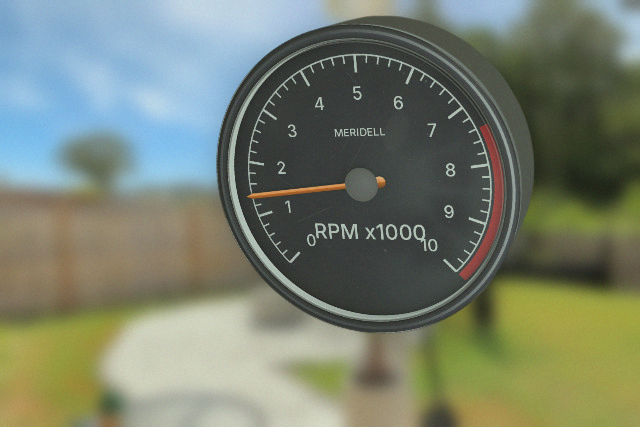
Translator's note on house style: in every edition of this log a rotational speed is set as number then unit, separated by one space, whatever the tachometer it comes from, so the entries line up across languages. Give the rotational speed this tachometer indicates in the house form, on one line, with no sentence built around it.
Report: 1400 rpm
